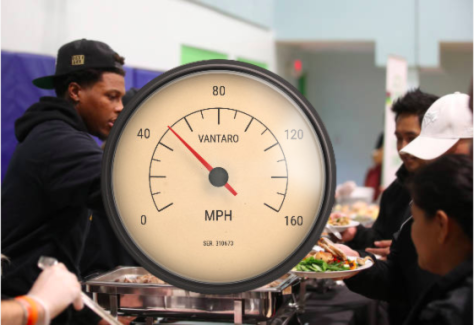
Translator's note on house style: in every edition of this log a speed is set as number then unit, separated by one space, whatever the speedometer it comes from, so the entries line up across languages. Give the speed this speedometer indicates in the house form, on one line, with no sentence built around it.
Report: 50 mph
